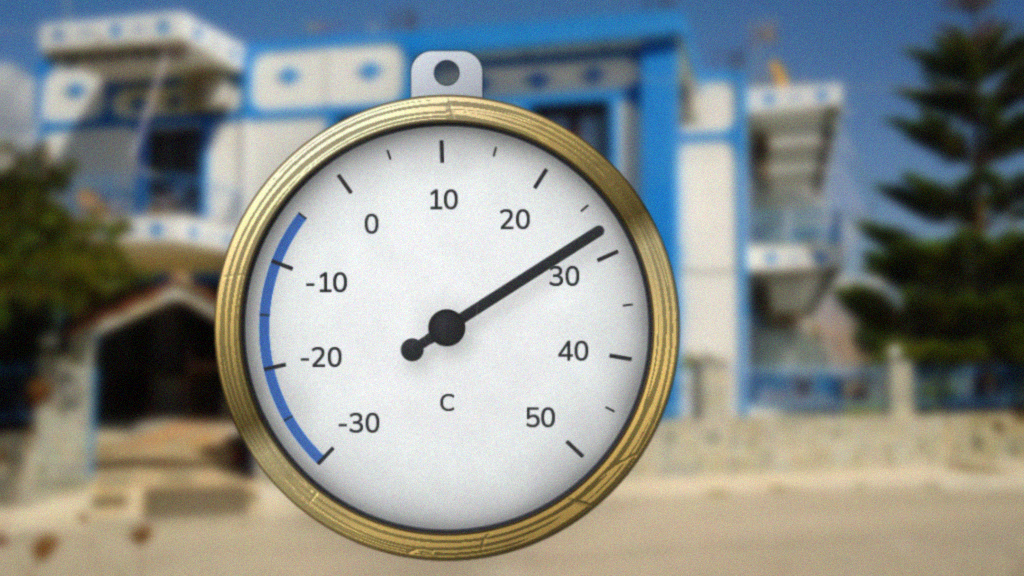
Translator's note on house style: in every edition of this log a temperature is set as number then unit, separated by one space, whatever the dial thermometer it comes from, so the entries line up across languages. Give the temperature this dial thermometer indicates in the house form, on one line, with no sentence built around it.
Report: 27.5 °C
